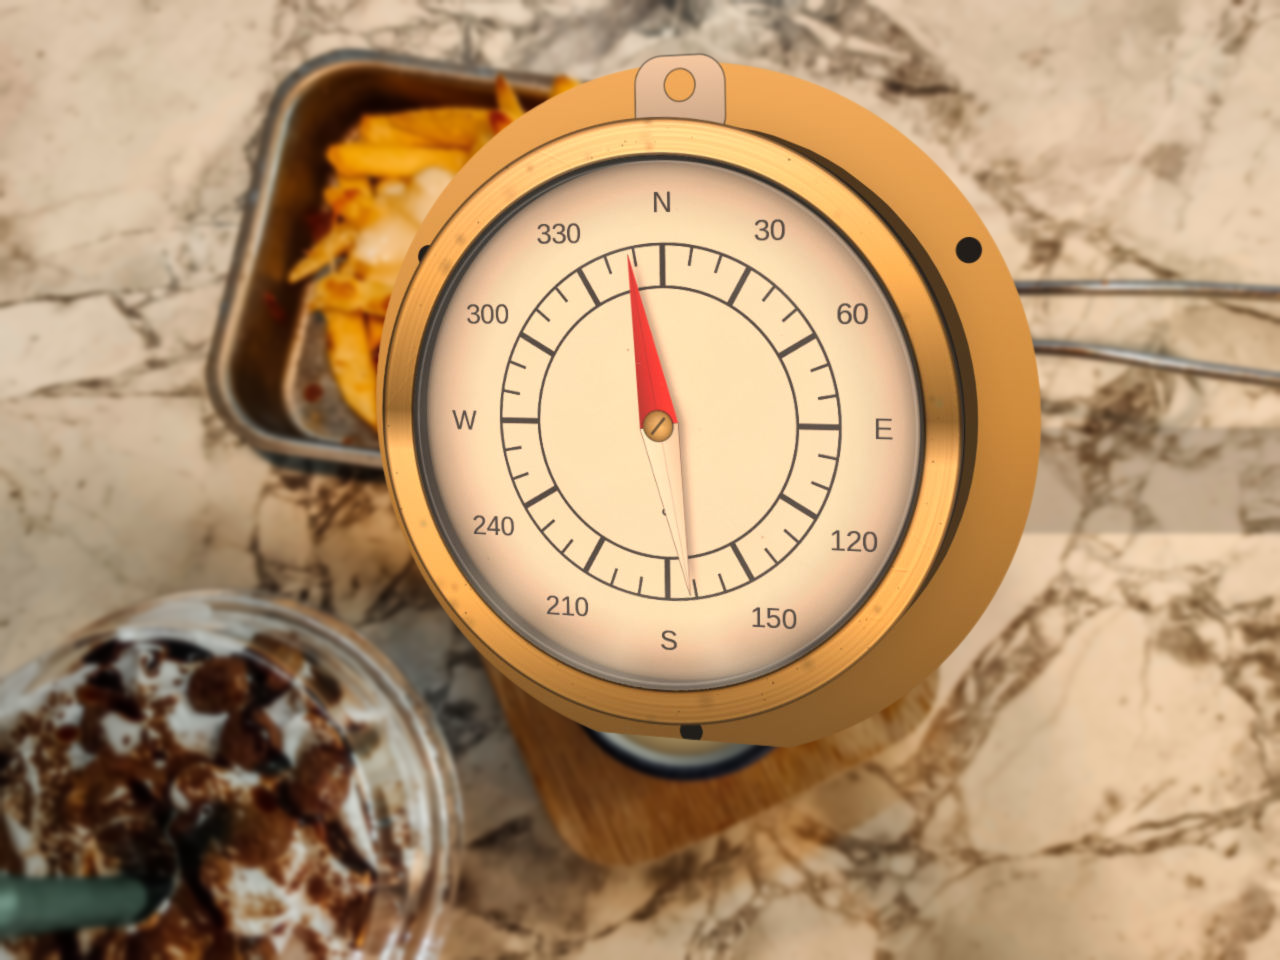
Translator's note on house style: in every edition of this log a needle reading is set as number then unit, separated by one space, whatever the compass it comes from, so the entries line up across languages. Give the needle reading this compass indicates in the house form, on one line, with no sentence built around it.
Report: 350 °
